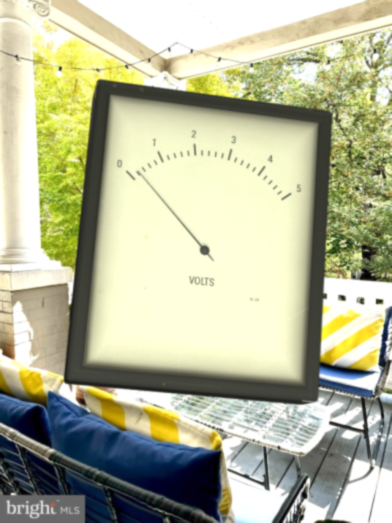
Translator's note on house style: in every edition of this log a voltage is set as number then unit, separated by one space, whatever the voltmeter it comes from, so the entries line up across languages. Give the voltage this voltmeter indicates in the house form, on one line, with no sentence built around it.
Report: 0.2 V
